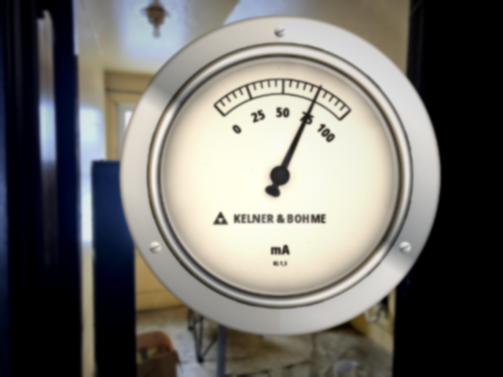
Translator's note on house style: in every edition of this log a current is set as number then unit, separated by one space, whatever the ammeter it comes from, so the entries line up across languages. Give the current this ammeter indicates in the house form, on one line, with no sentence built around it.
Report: 75 mA
